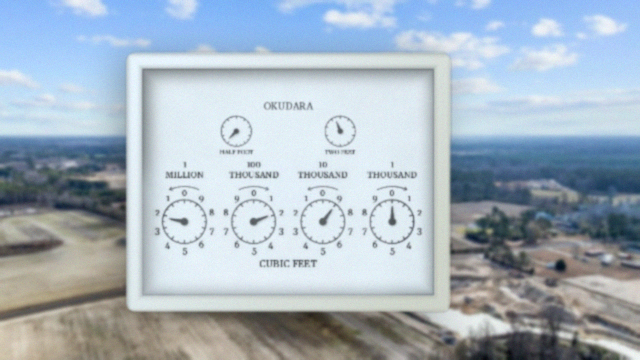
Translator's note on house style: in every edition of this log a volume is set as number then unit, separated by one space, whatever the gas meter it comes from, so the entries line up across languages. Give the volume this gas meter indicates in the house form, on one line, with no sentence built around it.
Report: 219000 ft³
